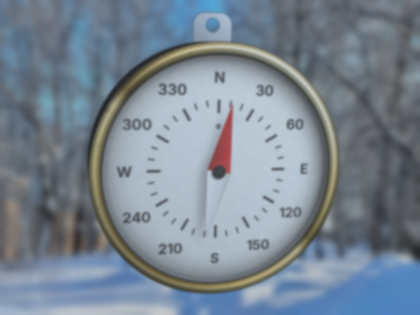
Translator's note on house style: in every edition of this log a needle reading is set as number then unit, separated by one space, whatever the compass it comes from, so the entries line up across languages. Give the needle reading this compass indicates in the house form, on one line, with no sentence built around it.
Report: 10 °
